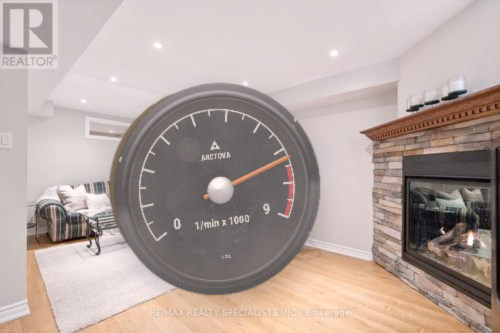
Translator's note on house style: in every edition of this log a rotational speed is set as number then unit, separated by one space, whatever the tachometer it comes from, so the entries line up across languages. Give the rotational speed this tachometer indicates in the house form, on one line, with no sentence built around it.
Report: 7250 rpm
